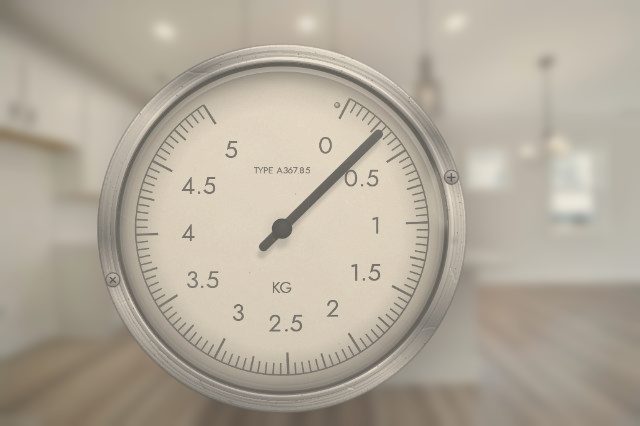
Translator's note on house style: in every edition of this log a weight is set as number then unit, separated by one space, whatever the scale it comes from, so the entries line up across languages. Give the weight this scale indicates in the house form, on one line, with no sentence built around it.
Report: 0.3 kg
